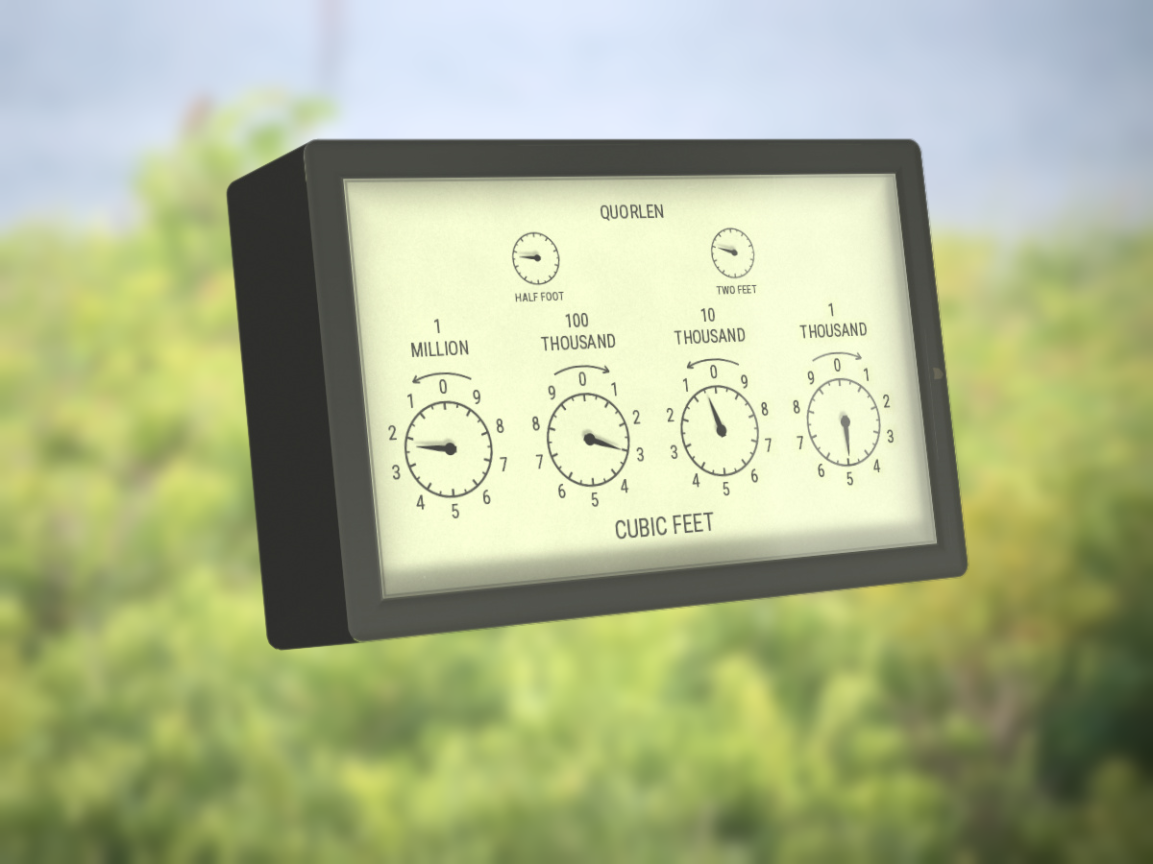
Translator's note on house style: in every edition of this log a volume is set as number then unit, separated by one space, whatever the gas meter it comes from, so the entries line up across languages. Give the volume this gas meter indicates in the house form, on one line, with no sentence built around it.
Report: 230500 ft³
